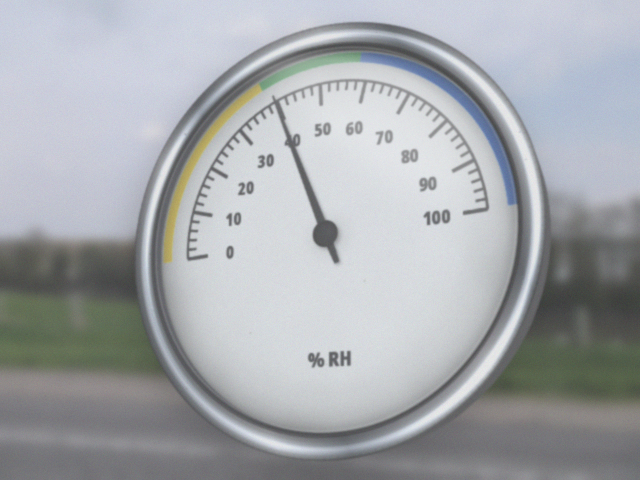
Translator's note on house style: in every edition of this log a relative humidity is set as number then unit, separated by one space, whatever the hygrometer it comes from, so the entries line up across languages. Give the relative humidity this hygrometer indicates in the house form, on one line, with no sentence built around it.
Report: 40 %
